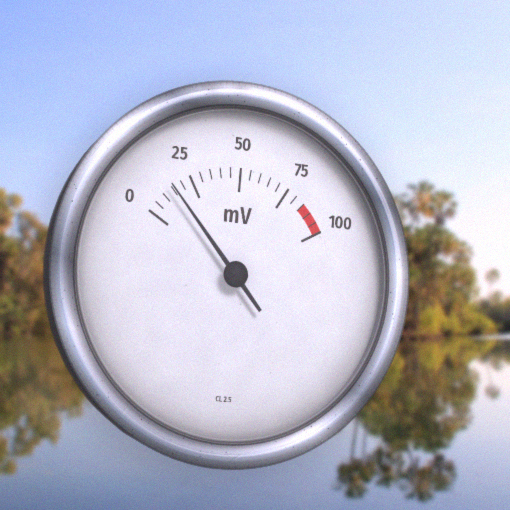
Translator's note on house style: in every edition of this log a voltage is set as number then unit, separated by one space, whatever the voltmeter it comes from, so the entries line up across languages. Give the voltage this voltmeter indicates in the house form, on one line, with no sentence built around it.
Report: 15 mV
